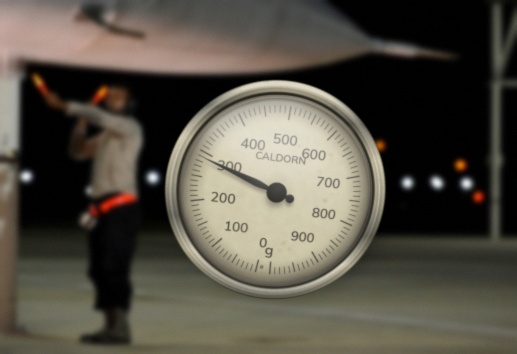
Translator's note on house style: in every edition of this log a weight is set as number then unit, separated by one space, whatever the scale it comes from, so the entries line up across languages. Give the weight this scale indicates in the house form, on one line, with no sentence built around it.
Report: 290 g
